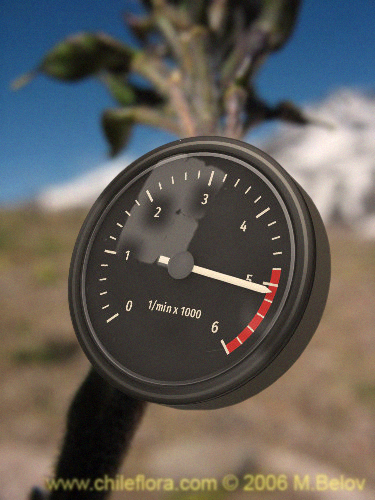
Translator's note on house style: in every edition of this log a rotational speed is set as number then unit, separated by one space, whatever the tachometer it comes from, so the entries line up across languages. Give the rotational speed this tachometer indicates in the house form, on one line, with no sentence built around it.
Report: 5100 rpm
